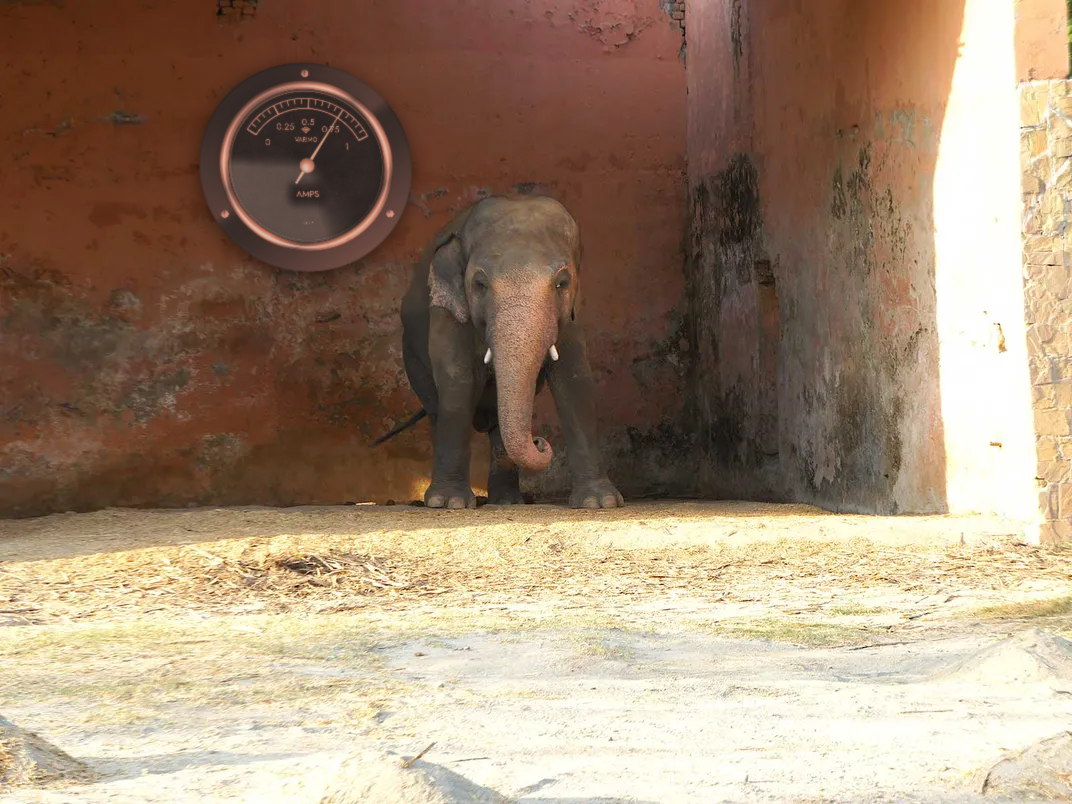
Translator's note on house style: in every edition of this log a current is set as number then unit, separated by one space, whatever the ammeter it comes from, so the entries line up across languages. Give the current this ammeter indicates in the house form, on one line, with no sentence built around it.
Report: 0.75 A
